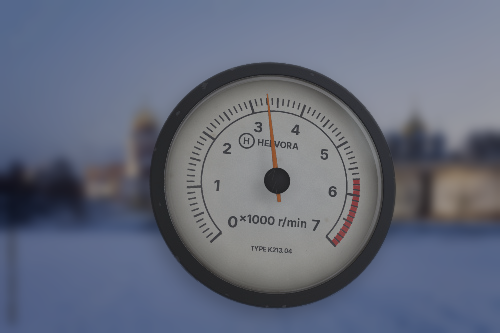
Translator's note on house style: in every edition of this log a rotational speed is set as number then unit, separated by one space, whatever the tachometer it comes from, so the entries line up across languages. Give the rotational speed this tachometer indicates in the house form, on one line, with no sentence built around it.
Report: 3300 rpm
